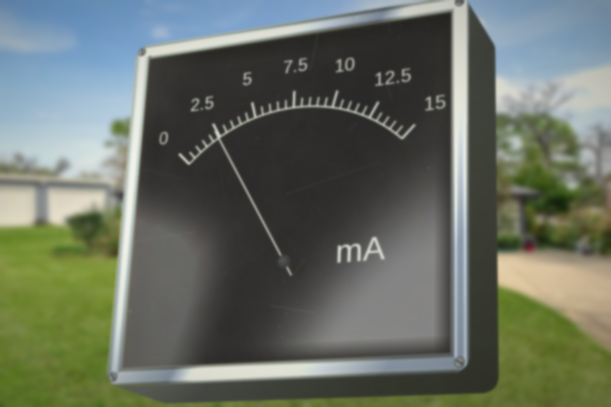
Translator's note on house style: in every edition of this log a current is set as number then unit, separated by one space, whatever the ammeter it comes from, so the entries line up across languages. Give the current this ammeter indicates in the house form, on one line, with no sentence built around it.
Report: 2.5 mA
